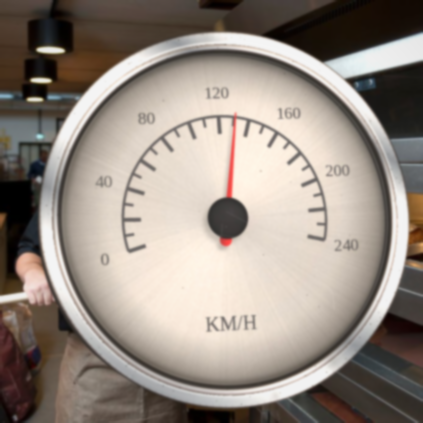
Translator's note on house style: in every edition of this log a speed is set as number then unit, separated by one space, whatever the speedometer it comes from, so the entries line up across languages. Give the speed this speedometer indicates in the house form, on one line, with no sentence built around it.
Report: 130 km/h
